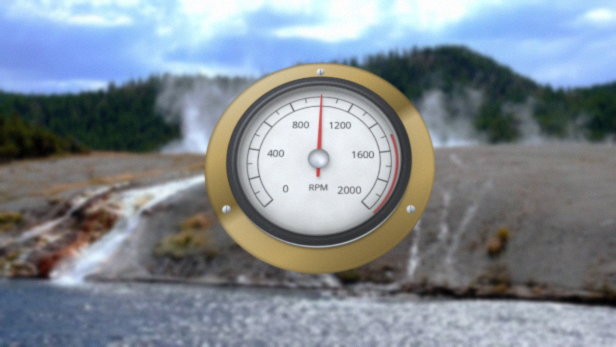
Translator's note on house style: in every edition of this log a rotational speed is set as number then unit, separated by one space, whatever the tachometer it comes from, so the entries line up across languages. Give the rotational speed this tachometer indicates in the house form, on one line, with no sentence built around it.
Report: 1000 rpm
